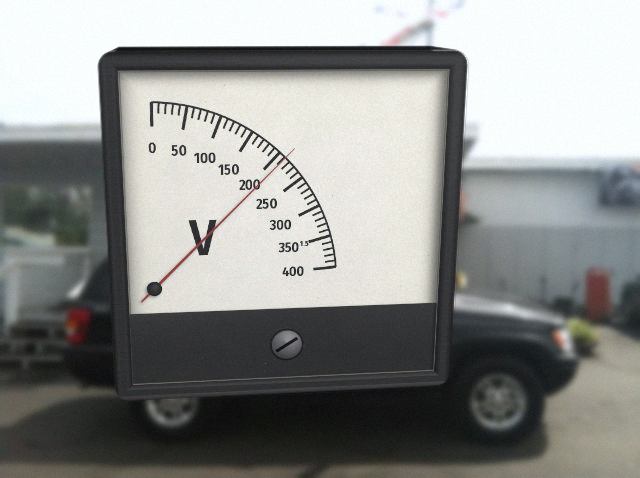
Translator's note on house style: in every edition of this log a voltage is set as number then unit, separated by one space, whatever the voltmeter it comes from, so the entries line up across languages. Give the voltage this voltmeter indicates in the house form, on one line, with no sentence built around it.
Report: 210 V
